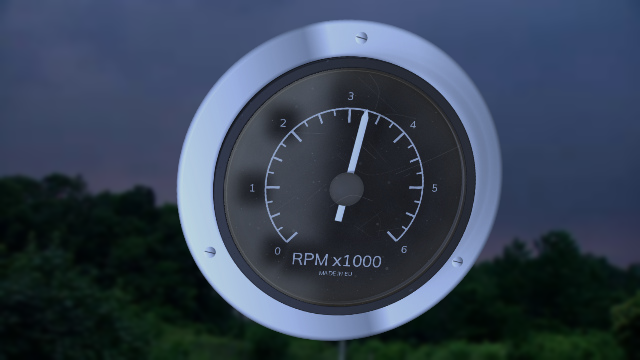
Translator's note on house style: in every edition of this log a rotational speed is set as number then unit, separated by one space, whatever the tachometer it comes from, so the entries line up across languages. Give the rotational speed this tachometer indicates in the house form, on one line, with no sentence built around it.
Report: 3250 rpm
